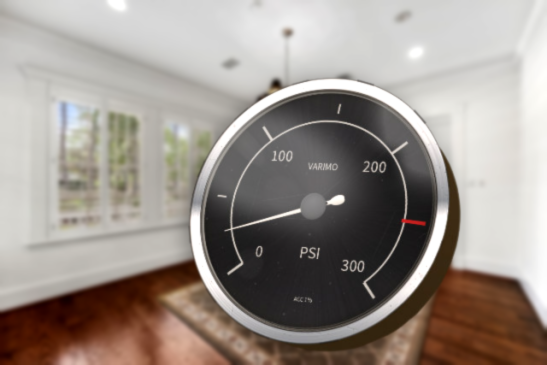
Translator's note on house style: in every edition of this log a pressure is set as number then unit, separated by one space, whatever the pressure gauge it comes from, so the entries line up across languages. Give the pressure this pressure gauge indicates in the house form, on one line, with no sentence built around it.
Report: 25 psi
